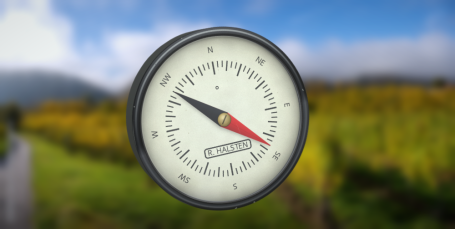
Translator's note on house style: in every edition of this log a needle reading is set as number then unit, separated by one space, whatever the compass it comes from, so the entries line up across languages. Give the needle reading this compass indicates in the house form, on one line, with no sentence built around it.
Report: 130 °
